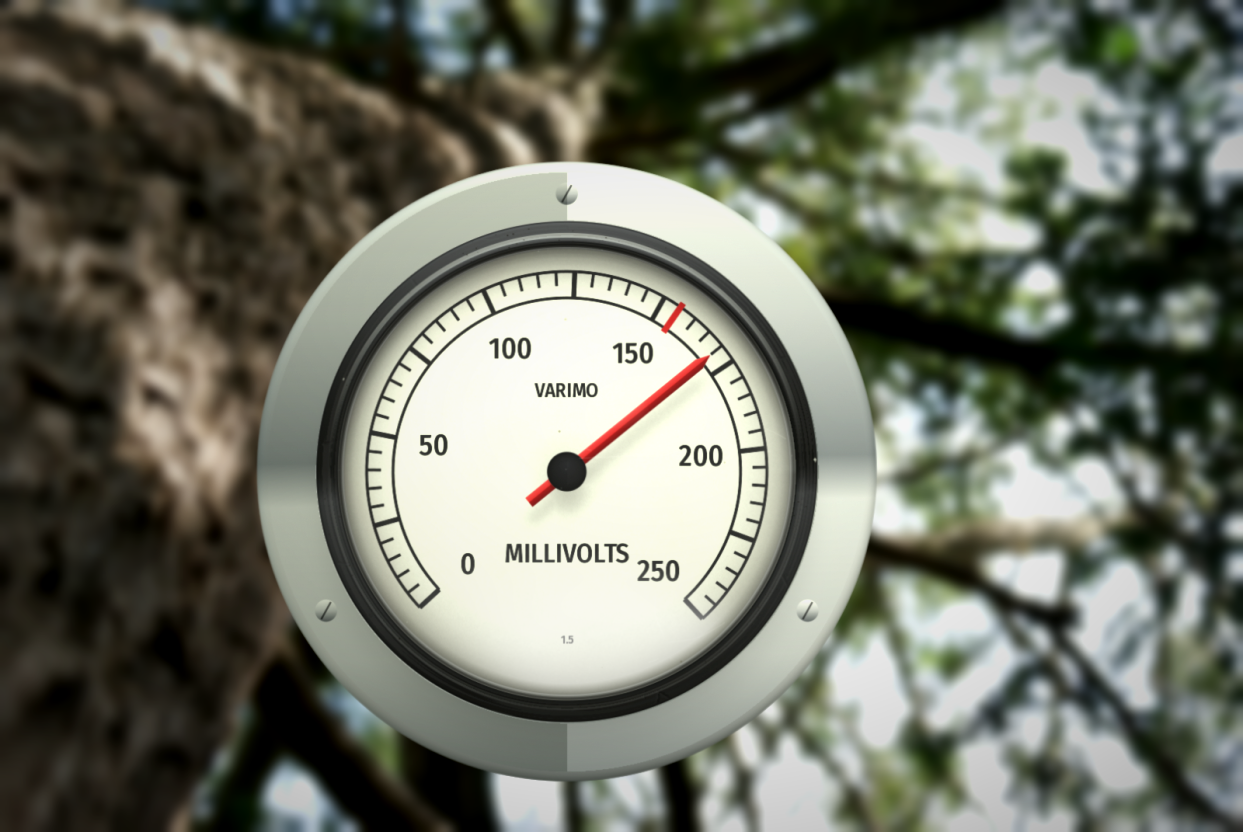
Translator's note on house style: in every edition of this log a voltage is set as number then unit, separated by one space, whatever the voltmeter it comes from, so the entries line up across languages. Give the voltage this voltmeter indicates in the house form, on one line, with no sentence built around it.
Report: 170 mV
